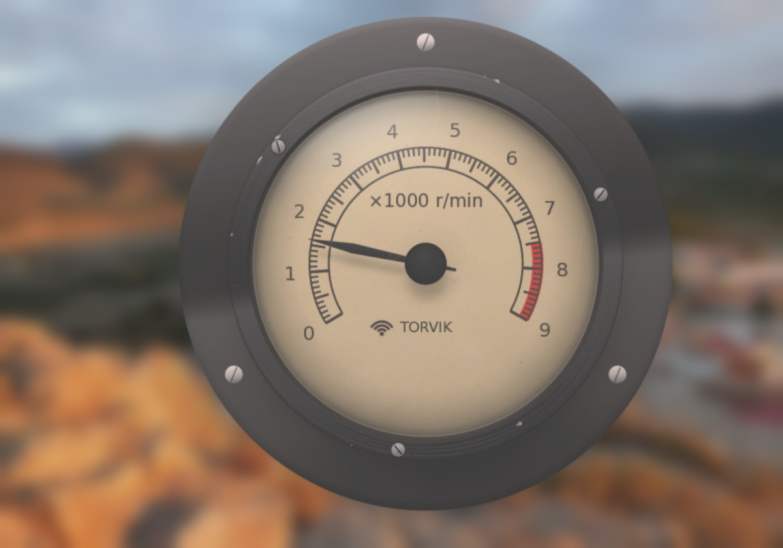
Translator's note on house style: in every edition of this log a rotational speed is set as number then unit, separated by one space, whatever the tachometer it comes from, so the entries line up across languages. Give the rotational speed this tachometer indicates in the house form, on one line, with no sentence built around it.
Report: 1600 rpm
